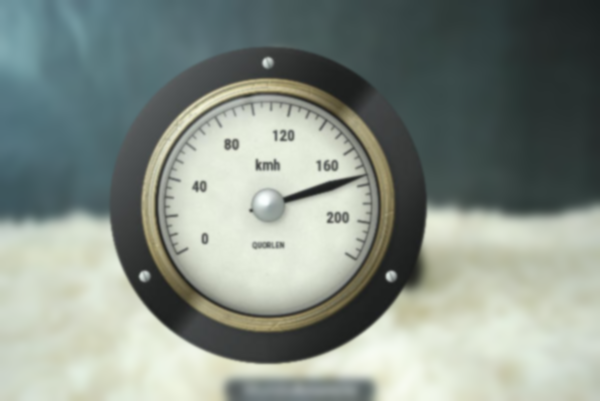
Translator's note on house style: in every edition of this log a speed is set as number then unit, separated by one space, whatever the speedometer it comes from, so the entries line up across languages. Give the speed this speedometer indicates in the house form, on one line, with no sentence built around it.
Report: 175 km/h
